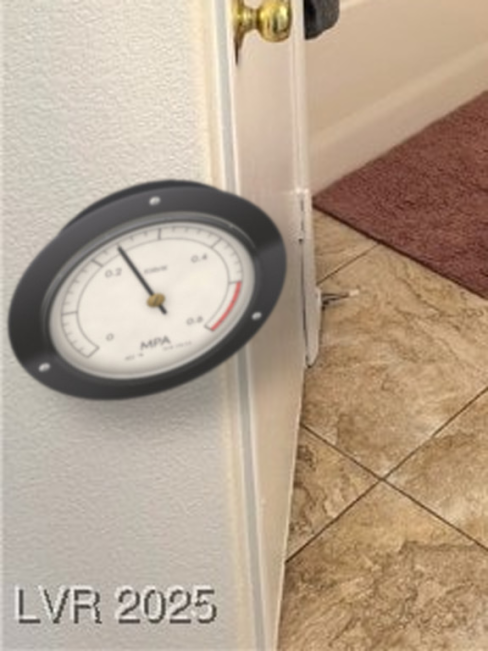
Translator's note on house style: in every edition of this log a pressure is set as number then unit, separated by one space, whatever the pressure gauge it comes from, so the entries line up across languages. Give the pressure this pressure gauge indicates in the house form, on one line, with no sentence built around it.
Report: 0.24 MPa
